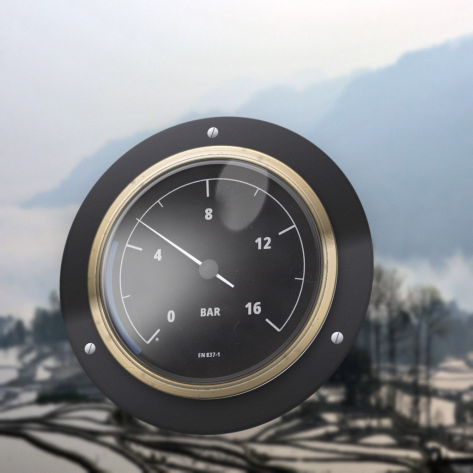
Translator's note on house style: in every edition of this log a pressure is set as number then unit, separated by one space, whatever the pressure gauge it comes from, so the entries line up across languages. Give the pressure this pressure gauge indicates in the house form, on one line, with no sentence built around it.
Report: 5 bar
